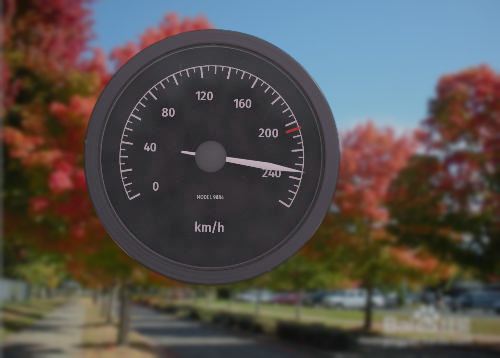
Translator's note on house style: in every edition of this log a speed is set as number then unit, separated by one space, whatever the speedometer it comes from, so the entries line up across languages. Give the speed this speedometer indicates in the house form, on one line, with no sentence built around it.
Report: 235 km/h
